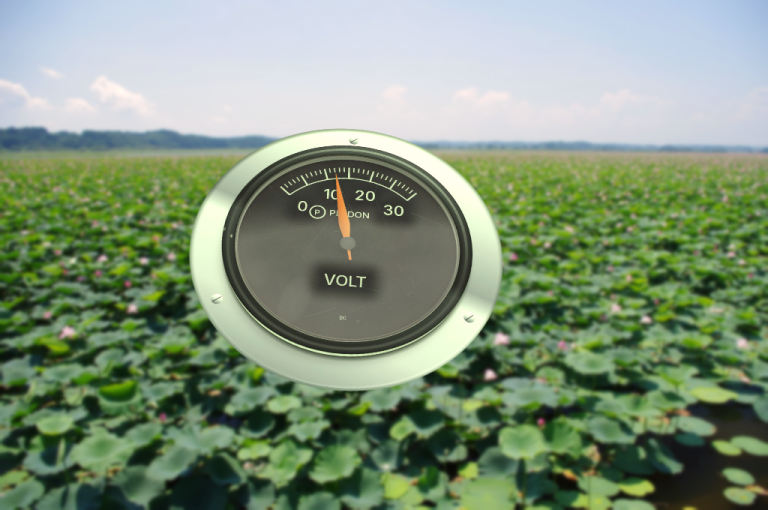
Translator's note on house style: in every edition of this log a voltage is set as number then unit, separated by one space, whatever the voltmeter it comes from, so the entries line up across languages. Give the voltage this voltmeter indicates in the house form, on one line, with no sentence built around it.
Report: 12 V
